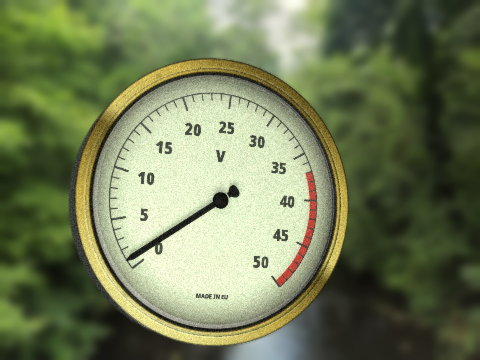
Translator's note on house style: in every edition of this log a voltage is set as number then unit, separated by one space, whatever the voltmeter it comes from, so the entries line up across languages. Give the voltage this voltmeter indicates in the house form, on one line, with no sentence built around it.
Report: 1 V
